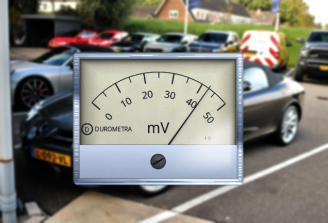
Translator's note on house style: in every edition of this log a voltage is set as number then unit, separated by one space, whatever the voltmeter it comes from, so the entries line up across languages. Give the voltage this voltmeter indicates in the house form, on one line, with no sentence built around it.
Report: 42.5 mV
